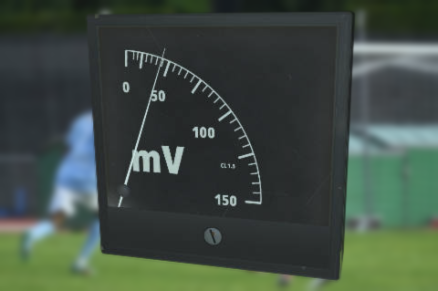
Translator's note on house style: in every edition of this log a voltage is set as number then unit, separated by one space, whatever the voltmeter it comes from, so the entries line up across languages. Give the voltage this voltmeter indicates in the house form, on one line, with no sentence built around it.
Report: 45 mV
